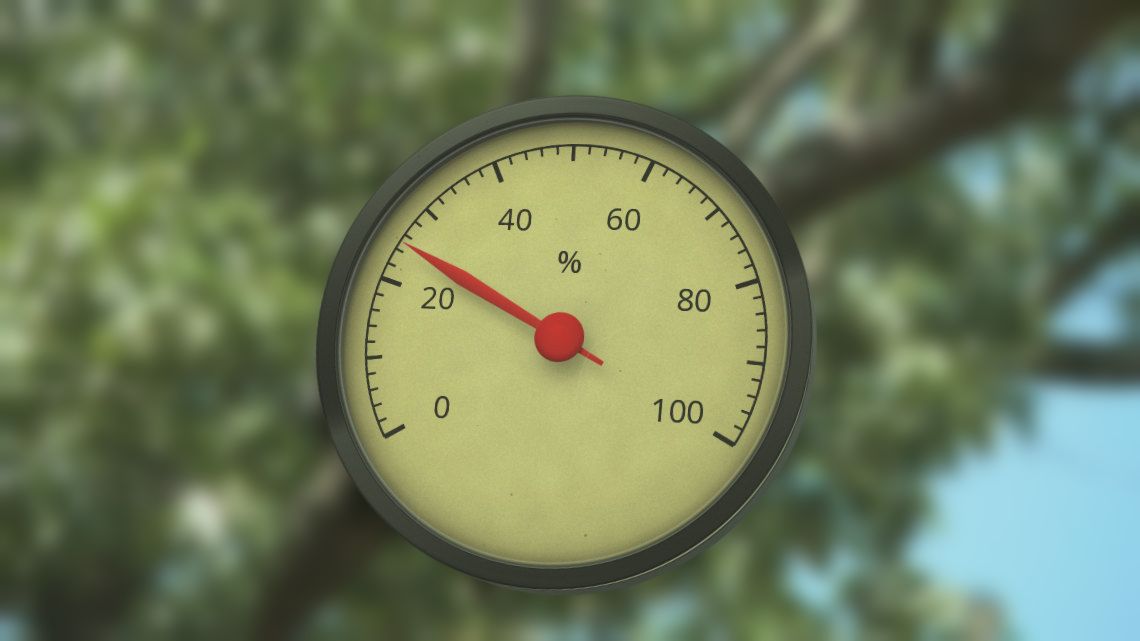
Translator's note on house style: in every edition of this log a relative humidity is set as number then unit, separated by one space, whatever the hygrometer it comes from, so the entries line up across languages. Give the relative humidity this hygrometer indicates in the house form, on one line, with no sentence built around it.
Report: 25 %
